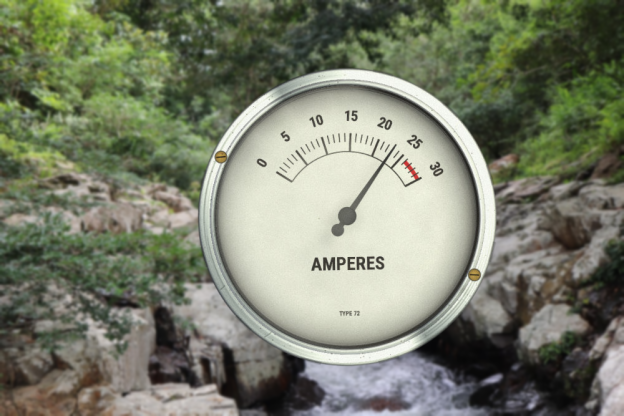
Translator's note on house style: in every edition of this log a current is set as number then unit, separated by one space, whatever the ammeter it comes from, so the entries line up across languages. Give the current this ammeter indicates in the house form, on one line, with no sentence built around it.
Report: 23 A
